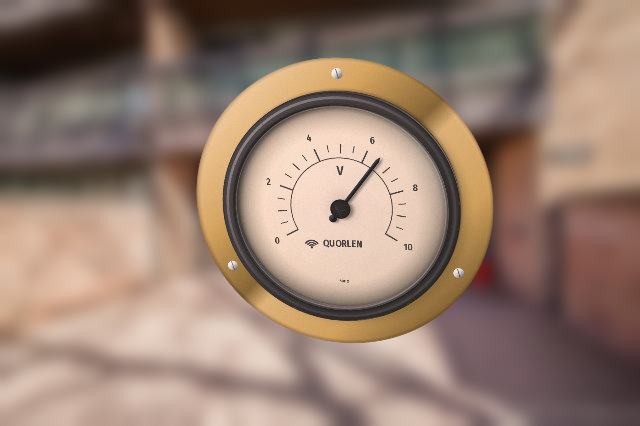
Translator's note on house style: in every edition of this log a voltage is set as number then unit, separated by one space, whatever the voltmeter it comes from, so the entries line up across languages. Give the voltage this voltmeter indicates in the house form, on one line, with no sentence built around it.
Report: 6.5 V
